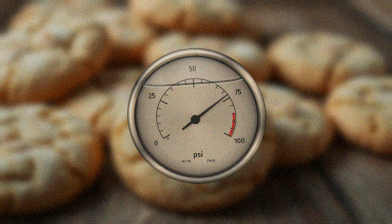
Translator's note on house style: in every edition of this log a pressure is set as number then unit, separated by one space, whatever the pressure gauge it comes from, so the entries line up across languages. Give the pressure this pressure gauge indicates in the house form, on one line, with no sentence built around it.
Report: 72.5 psi
